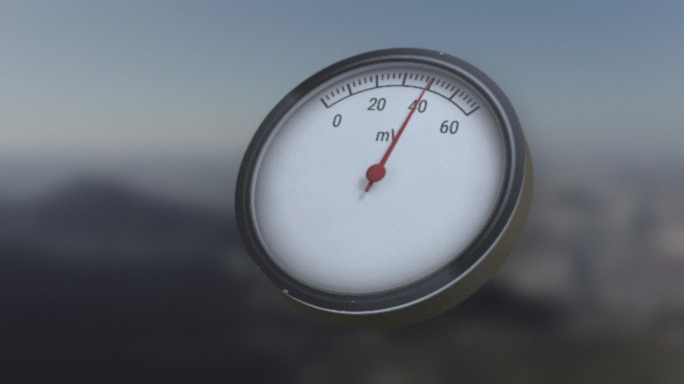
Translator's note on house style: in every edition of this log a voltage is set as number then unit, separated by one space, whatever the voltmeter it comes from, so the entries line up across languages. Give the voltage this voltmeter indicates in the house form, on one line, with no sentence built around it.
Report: 40 mV
